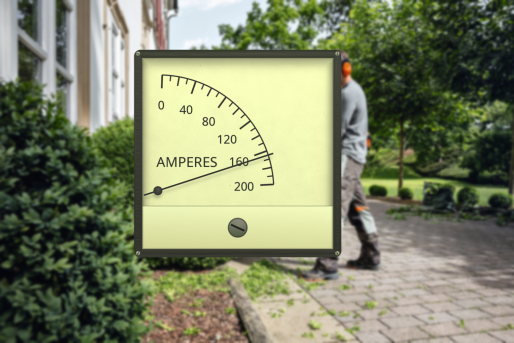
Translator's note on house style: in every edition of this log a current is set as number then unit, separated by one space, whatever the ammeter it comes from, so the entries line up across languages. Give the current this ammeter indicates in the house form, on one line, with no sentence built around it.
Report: 165 A
